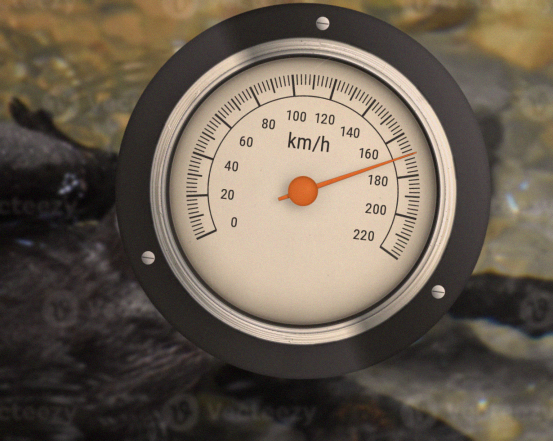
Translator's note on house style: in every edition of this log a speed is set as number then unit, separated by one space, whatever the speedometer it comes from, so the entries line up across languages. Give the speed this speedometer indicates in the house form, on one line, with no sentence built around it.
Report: 170 km/h
